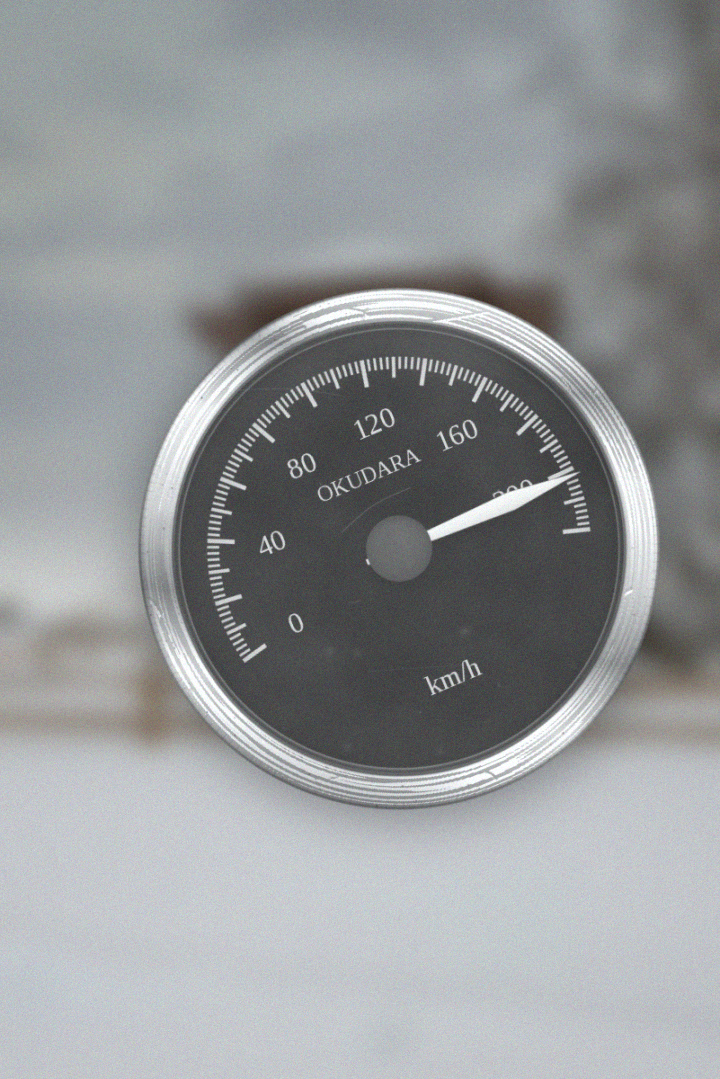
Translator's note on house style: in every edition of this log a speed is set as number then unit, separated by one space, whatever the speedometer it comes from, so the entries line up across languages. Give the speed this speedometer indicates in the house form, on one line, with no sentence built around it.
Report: 202 km/h
